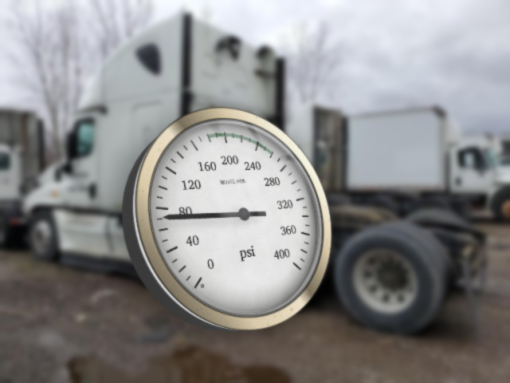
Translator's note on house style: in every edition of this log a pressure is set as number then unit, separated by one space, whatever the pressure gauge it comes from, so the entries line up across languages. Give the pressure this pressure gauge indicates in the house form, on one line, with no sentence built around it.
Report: 70 psi
